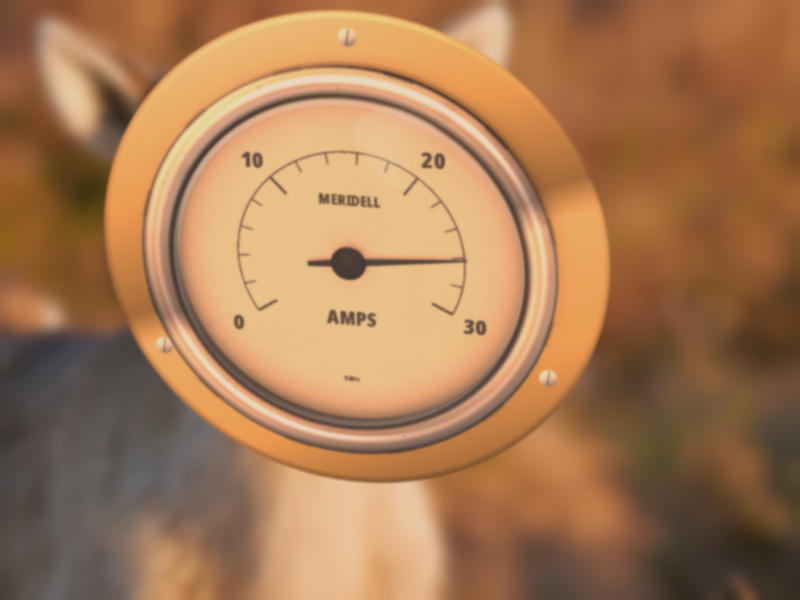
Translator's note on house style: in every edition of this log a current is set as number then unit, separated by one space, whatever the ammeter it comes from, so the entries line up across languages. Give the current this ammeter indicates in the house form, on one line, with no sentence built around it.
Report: 26 A
